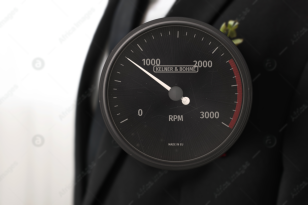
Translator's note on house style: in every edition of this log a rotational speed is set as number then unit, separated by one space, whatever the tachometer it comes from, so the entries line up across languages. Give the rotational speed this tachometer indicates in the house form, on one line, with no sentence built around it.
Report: 800 rpm
